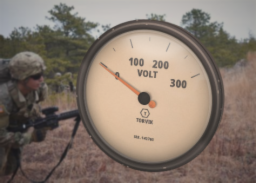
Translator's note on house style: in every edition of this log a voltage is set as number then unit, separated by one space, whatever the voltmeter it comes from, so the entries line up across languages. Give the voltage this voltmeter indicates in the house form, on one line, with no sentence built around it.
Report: 0 V
